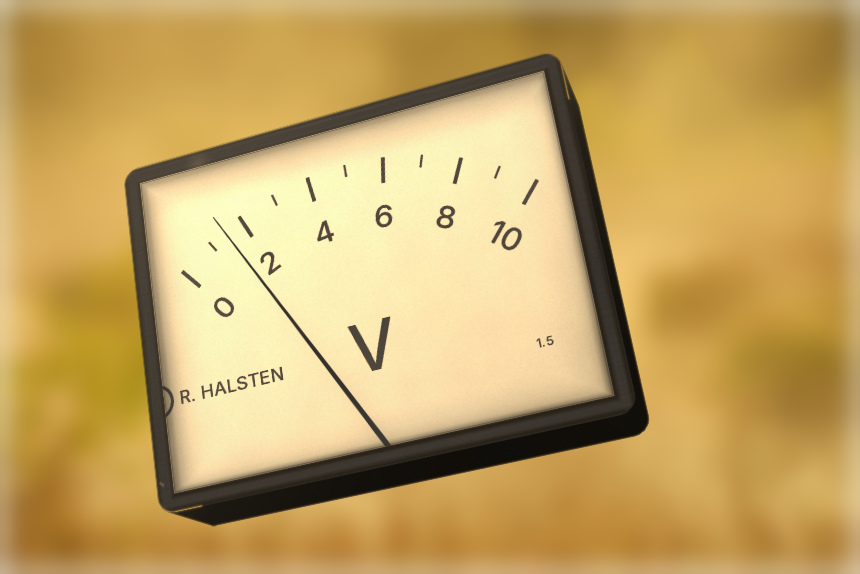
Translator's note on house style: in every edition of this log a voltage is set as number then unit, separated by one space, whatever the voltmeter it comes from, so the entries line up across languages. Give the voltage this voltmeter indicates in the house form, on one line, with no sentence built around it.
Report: 1.5 V
